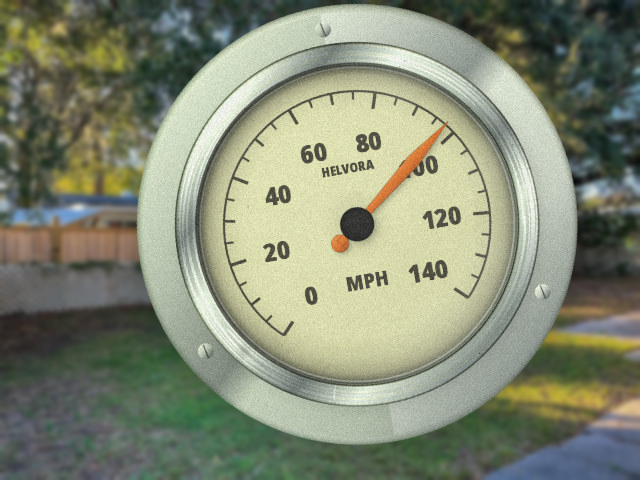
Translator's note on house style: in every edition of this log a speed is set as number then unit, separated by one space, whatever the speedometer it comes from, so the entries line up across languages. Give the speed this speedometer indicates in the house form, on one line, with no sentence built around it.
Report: 97.5 mph
